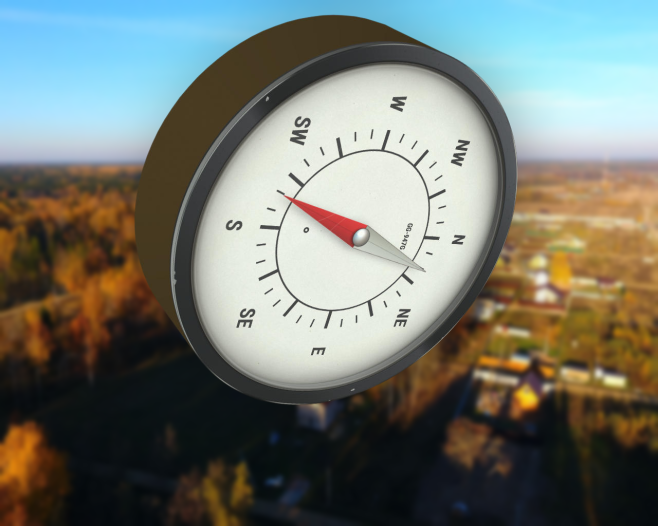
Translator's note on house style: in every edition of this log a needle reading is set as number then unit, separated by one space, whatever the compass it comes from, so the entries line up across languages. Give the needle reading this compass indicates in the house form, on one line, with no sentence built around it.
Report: 200 °
